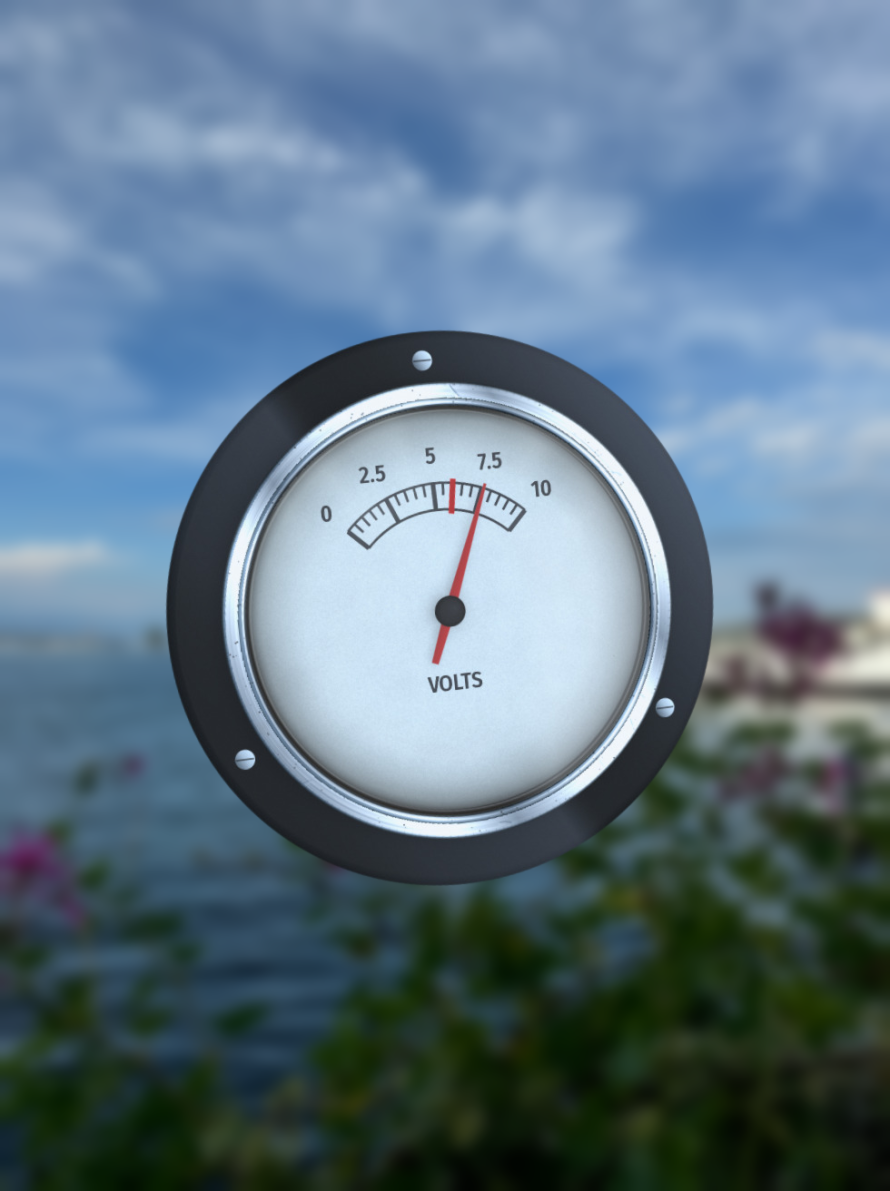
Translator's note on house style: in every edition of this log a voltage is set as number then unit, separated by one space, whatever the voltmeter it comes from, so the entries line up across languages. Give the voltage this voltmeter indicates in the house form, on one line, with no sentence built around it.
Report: 7.5 V
